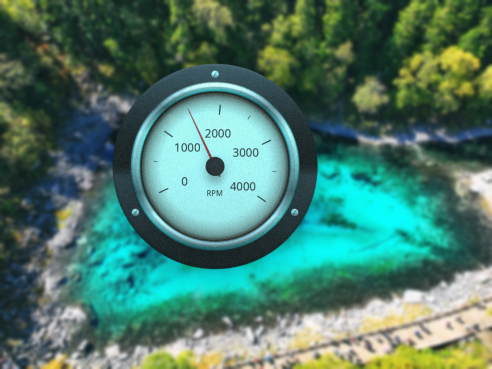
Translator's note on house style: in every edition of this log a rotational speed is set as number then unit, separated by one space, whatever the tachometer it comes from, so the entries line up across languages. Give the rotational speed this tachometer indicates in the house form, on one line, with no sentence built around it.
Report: 1500 rpm
